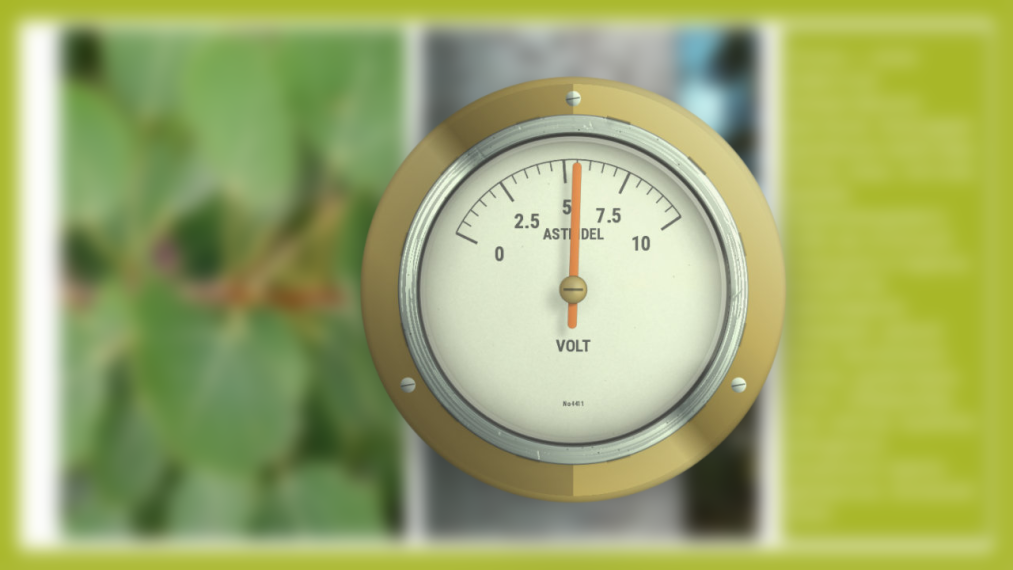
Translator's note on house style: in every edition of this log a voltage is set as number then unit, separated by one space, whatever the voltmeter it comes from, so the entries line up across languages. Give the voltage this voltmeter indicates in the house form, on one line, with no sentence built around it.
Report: 5.5 V
